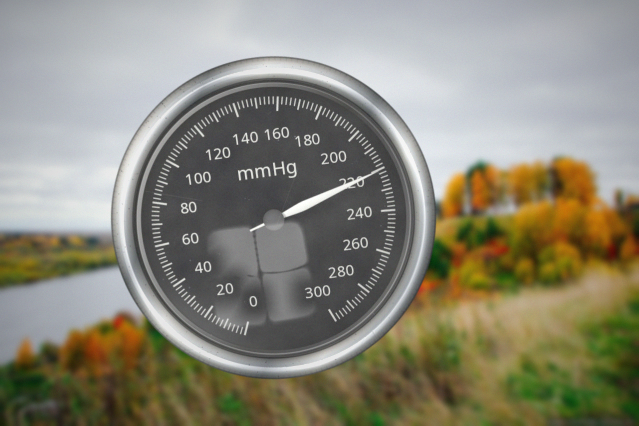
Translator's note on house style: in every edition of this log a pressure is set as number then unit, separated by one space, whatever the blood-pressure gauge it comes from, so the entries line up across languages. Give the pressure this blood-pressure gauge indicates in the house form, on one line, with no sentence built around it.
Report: 220 mmHg
